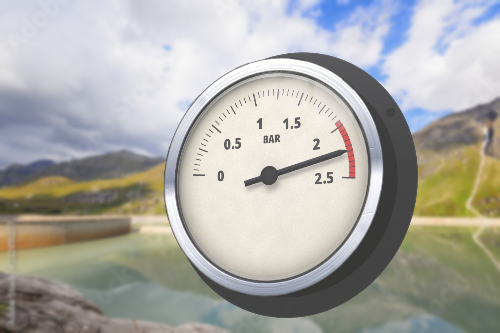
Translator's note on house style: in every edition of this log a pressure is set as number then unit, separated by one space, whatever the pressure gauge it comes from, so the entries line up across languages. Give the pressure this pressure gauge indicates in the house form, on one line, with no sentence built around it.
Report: 2.25 bar
